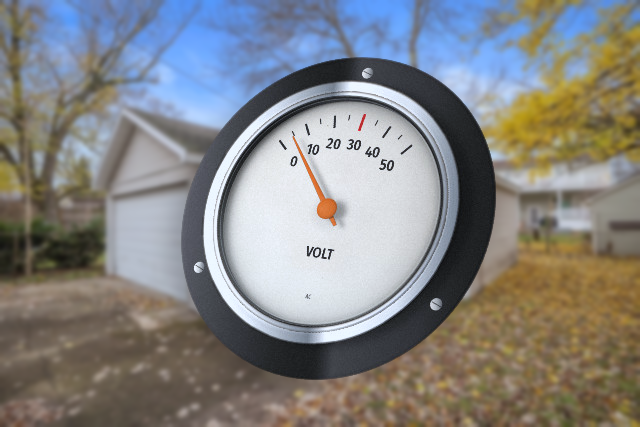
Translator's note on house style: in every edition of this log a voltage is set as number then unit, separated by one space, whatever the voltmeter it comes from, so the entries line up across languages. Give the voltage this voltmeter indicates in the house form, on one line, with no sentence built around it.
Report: 5 V
